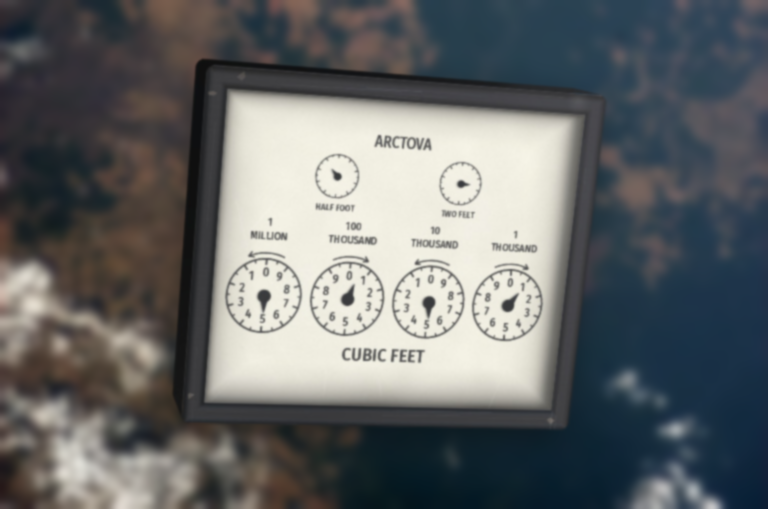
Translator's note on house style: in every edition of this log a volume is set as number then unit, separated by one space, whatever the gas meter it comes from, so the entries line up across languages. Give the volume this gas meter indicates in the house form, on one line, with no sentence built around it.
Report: 505100 ft³
